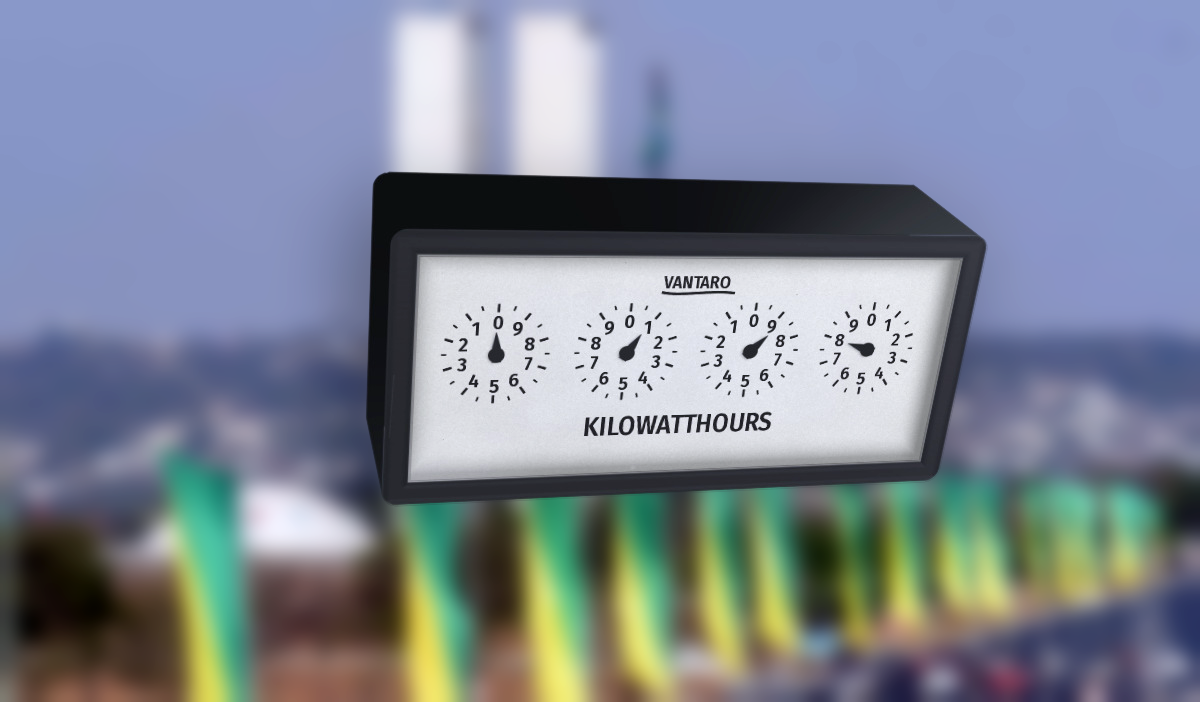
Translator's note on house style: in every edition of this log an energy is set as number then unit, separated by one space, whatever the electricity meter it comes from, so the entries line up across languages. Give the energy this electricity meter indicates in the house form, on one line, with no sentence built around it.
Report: 88 kWh
